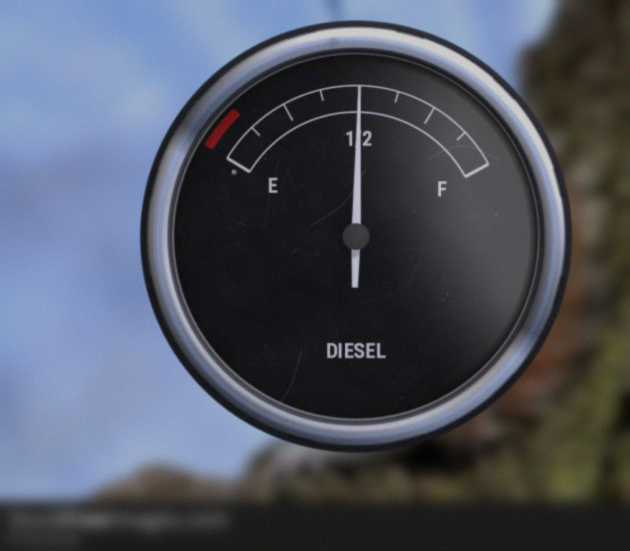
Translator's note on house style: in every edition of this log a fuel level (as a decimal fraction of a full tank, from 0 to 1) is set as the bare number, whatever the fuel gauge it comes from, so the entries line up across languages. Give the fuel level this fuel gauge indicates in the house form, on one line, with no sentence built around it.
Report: 0.5
